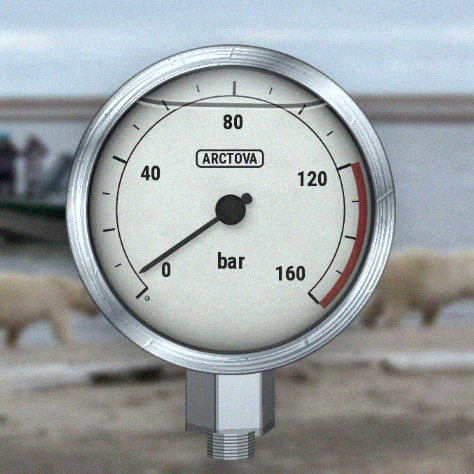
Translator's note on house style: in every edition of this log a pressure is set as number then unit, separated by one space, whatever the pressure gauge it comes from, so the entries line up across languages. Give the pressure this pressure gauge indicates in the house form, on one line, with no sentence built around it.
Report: 5 bar
